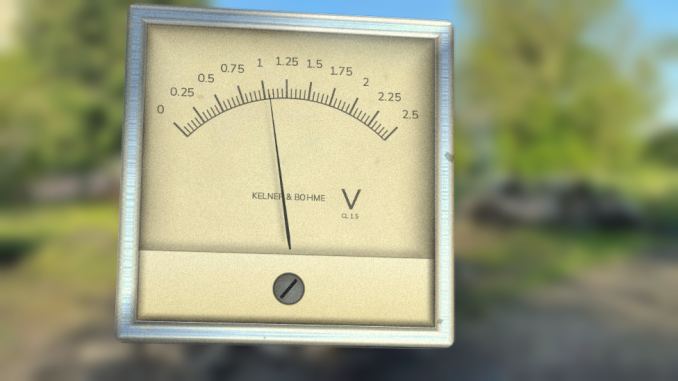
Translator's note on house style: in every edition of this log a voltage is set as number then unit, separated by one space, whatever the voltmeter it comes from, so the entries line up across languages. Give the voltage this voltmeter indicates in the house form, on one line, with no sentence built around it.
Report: 1.05 V
